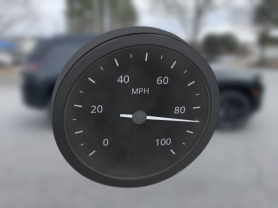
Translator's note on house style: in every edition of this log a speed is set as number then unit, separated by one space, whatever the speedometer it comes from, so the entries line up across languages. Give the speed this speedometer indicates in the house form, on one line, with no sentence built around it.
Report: 85 mph
